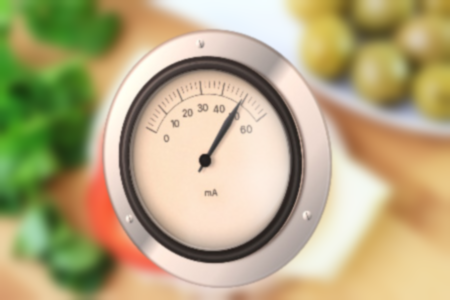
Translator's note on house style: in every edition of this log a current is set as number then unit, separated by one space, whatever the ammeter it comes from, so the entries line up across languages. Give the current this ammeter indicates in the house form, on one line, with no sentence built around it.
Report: 50 mA
